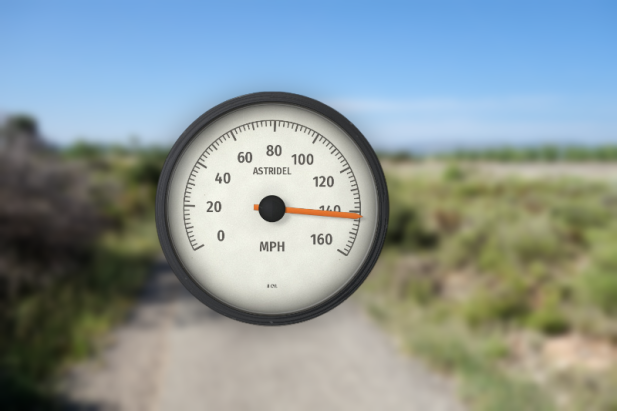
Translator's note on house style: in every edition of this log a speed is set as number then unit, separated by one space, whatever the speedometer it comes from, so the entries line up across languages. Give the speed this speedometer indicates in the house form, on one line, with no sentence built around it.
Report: 142 mph
